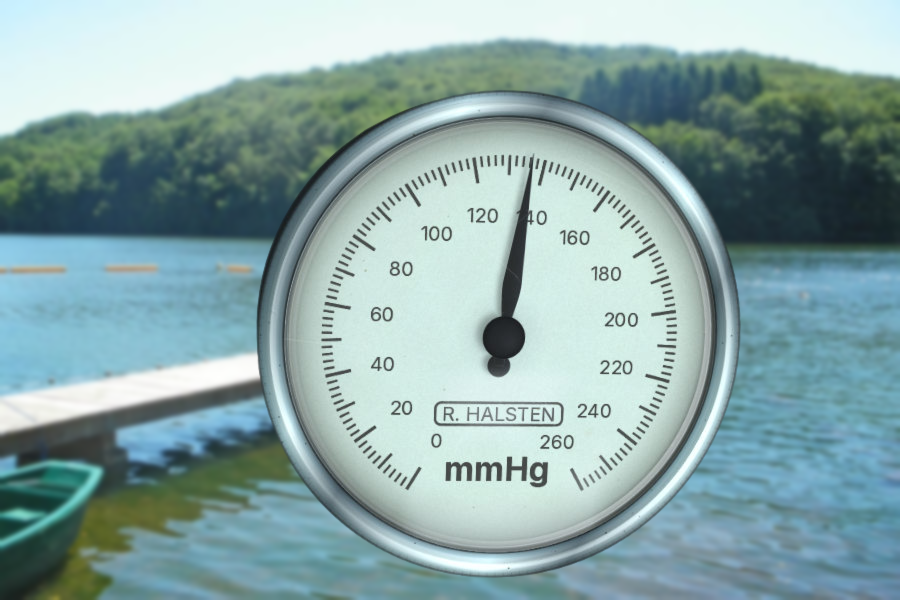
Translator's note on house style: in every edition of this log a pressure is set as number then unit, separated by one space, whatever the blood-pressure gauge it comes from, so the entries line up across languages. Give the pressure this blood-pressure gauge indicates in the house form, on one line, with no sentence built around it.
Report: 136 mmHg
